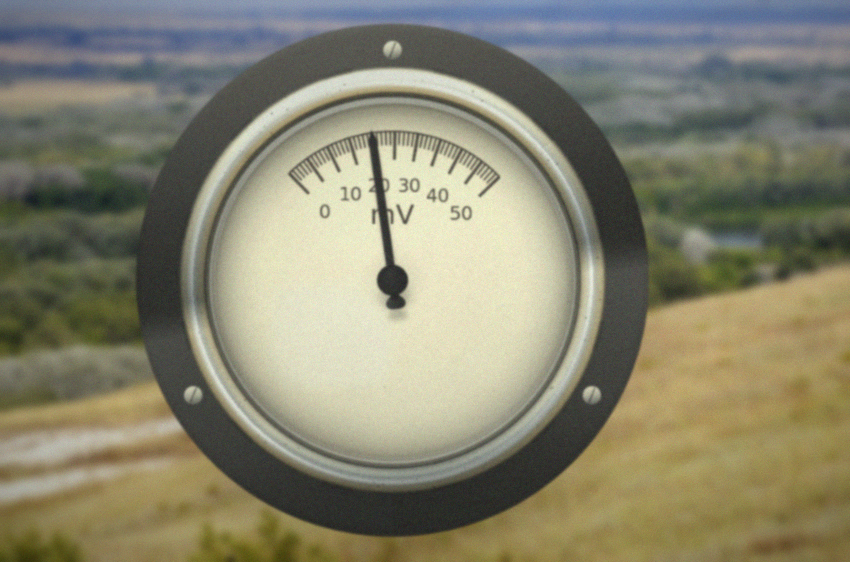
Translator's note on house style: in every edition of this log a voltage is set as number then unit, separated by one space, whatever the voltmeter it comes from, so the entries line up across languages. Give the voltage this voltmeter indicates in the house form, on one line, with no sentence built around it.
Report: 20 mV
